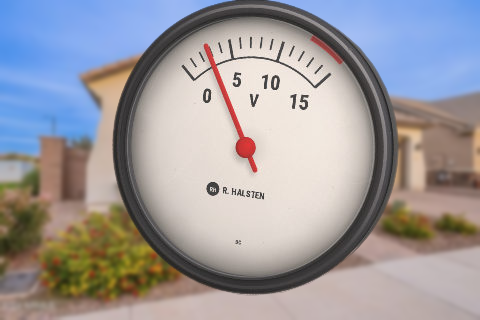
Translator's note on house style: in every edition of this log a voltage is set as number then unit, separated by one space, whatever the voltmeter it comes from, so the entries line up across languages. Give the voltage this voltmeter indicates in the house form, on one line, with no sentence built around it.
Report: 3 V
